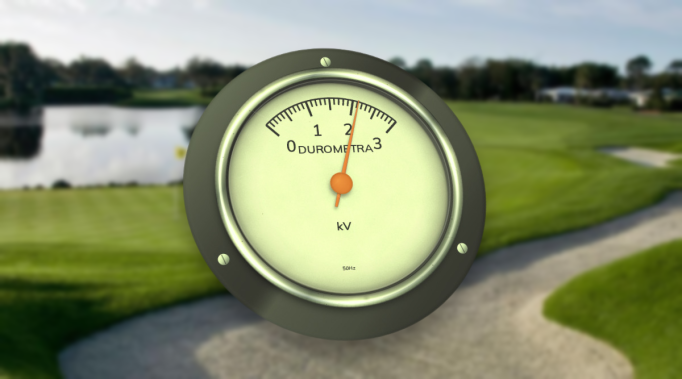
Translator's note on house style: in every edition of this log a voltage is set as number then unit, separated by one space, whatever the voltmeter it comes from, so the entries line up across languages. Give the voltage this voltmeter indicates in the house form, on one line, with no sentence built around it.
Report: 2.1 kV
